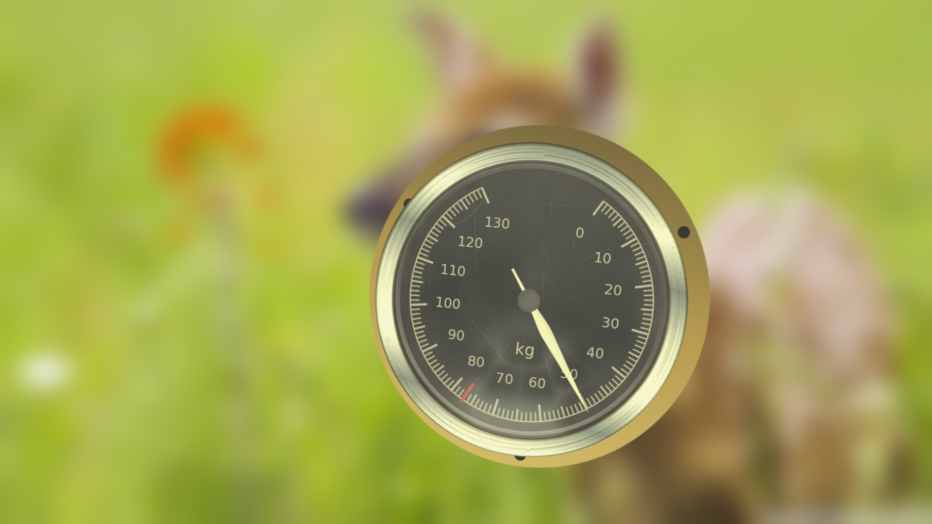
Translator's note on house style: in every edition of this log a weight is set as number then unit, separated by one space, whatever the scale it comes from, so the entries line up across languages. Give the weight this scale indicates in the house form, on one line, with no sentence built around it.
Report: 50 kg
